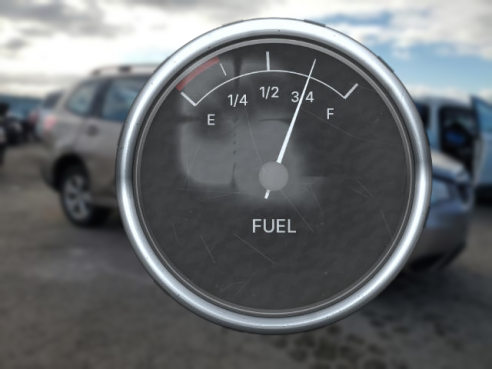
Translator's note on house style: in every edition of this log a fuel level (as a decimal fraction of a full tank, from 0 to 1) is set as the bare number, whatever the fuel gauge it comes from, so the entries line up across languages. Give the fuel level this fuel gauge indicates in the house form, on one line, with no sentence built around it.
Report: 0.75
